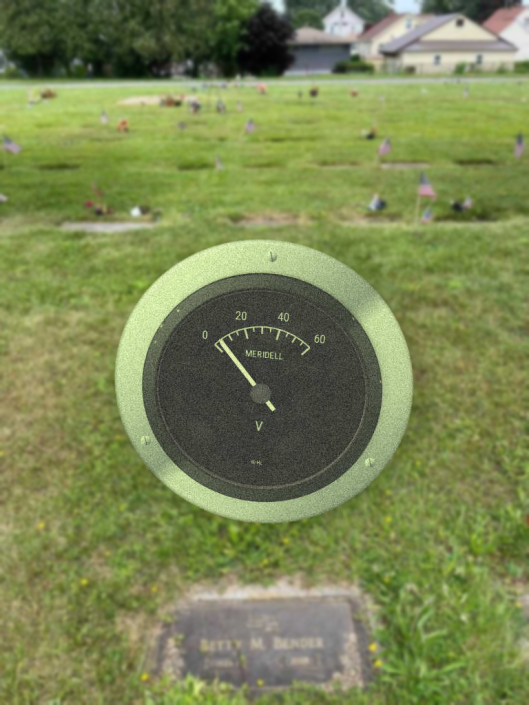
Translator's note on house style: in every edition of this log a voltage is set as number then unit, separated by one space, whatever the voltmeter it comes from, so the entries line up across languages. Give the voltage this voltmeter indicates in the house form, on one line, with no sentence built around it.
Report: 5 V
